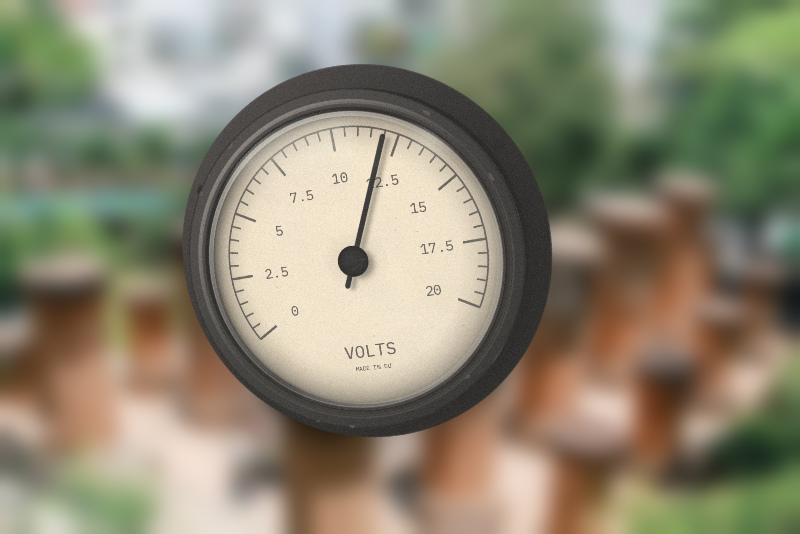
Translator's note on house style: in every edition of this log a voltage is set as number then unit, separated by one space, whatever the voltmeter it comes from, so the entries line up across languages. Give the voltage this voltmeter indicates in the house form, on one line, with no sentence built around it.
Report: 12 V
